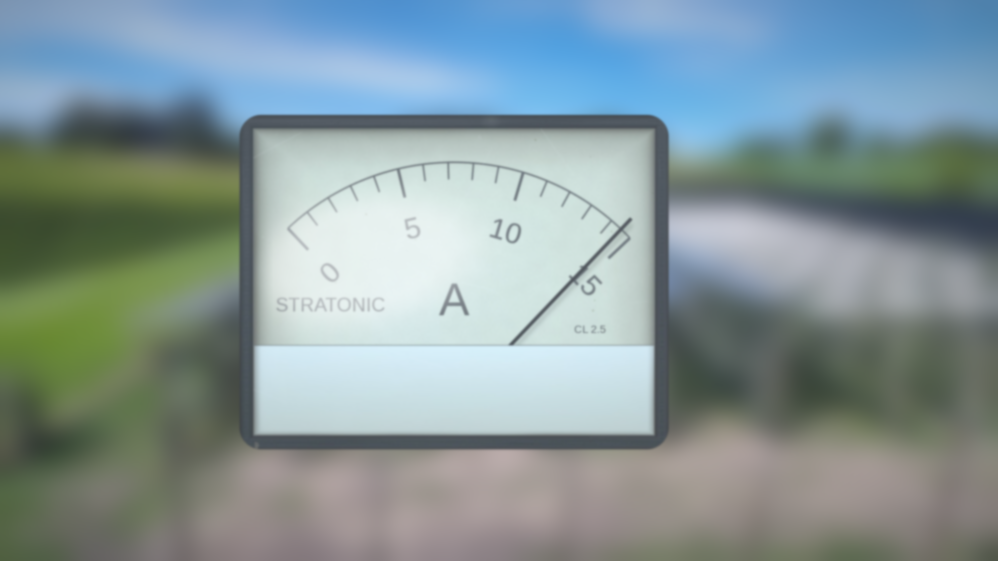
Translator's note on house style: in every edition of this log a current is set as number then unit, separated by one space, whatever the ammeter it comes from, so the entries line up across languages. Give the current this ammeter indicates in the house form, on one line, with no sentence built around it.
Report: 14.5 A
